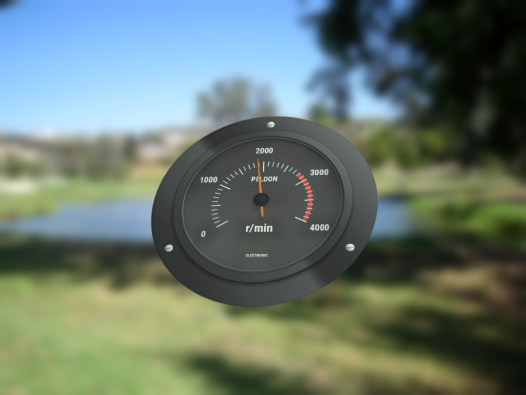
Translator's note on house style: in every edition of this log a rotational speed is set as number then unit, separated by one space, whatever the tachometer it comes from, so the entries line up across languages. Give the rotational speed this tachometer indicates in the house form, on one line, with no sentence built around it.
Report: 1900 rpm
